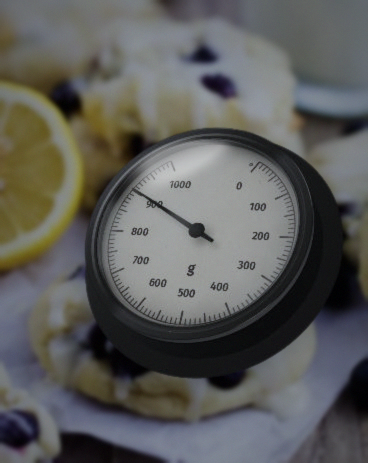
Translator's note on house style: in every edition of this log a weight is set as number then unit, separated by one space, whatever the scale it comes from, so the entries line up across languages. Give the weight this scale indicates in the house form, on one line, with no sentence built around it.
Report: 900 g
